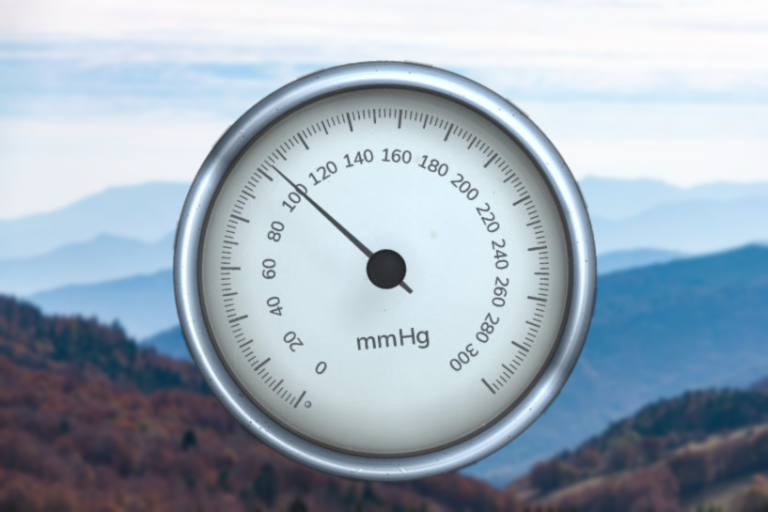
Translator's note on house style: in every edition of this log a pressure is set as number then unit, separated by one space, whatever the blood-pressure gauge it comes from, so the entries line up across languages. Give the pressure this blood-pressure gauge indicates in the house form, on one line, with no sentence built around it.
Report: 104 mmHg
